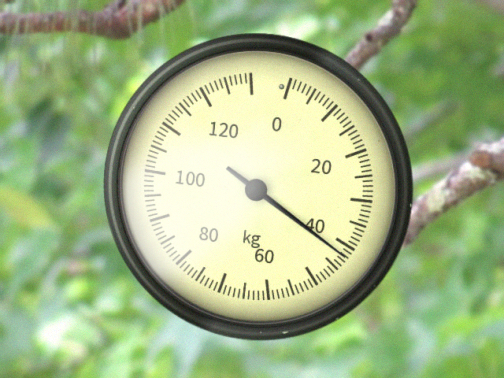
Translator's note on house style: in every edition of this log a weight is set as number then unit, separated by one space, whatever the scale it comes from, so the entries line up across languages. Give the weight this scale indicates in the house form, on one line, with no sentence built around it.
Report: 42 kg
